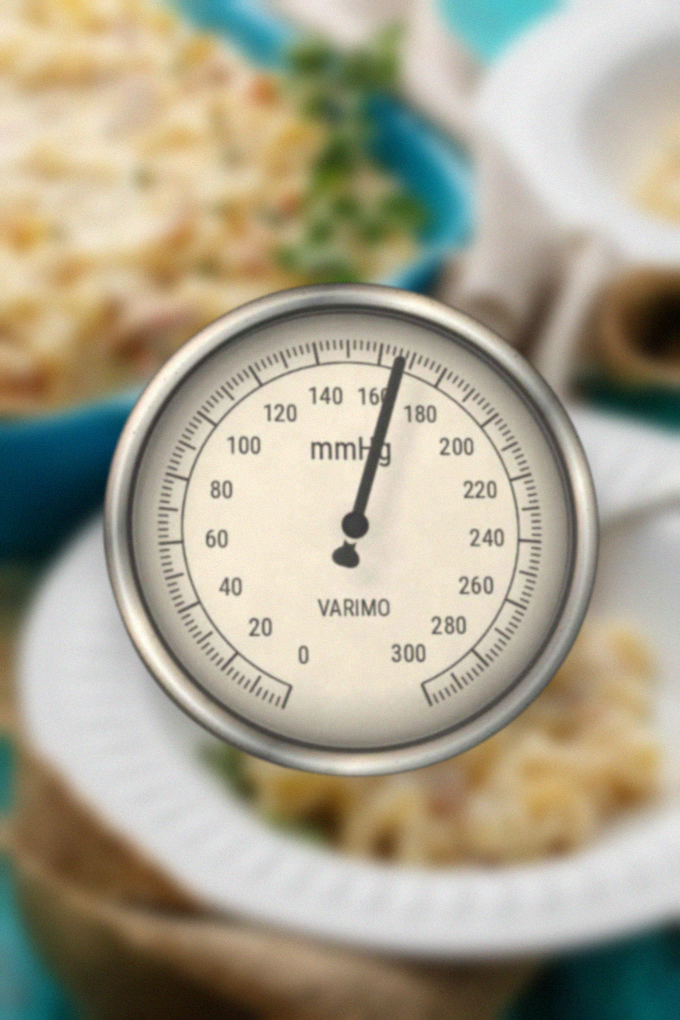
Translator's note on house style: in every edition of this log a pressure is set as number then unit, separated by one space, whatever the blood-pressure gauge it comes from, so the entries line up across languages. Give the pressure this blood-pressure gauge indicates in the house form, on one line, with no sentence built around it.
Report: 166 mmHg
